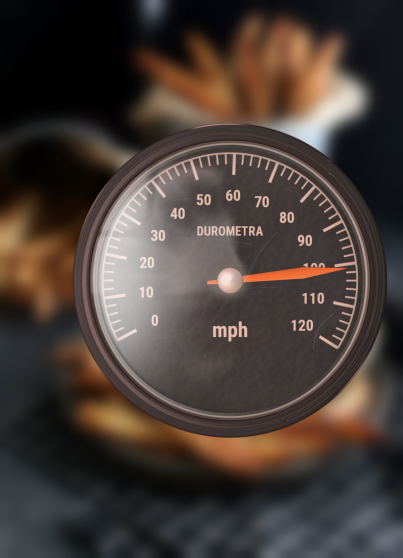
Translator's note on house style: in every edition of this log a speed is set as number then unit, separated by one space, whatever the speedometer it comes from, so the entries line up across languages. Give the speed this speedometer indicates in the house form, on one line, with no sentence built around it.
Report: 101 mph
